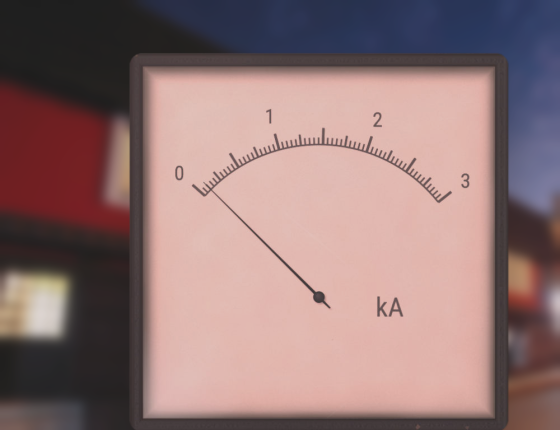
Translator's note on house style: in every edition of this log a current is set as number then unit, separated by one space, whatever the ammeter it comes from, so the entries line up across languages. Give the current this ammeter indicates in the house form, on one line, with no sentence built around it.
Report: 0.1 kA
